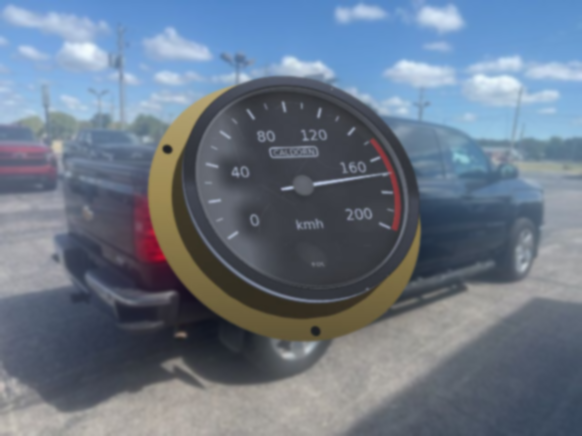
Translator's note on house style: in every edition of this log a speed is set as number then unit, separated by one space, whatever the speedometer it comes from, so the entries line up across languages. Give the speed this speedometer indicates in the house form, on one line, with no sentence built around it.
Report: 170 km/h
